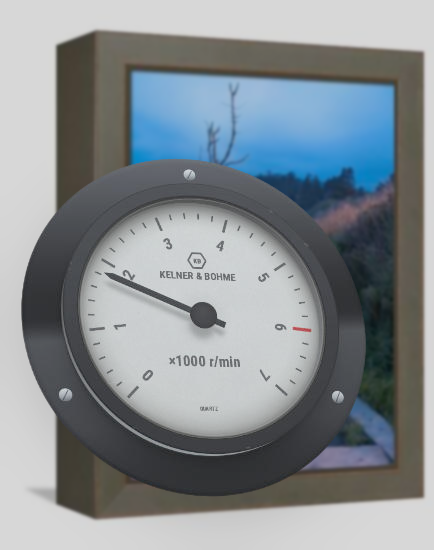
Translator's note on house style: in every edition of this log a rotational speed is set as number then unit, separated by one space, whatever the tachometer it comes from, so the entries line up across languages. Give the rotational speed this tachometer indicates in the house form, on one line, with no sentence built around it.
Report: 1800 rpm
